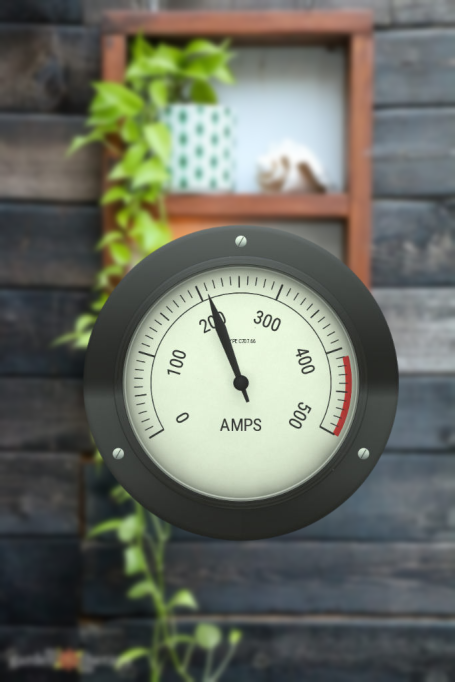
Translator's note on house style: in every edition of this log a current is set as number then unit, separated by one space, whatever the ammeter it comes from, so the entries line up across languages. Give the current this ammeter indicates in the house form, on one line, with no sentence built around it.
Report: 210 A
